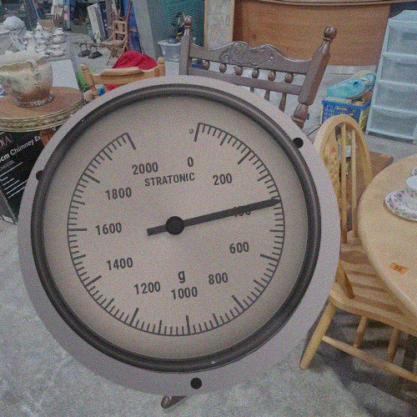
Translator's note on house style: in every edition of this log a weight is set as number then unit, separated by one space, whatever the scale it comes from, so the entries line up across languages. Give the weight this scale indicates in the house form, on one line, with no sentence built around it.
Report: 400 g
